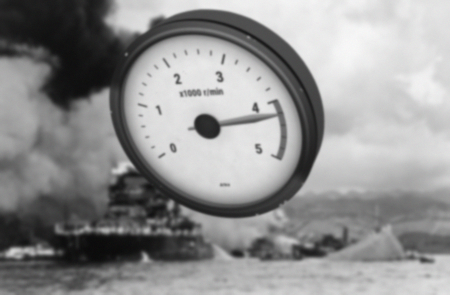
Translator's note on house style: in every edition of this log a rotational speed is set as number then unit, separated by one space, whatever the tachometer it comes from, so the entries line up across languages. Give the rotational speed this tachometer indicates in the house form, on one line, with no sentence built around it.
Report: 4200 rpm
